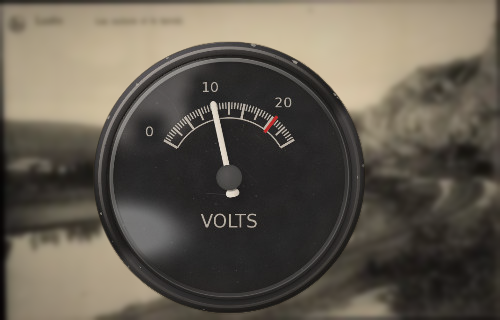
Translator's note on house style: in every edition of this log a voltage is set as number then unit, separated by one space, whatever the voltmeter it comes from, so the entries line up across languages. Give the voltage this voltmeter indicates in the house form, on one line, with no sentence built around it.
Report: 10 V
